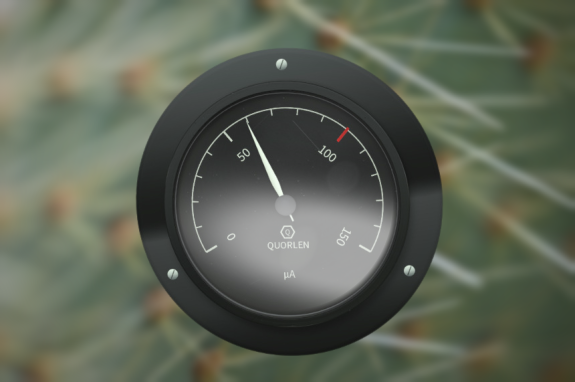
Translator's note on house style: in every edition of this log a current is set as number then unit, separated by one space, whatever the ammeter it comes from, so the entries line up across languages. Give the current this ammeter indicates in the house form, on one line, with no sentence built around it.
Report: 60 µA
